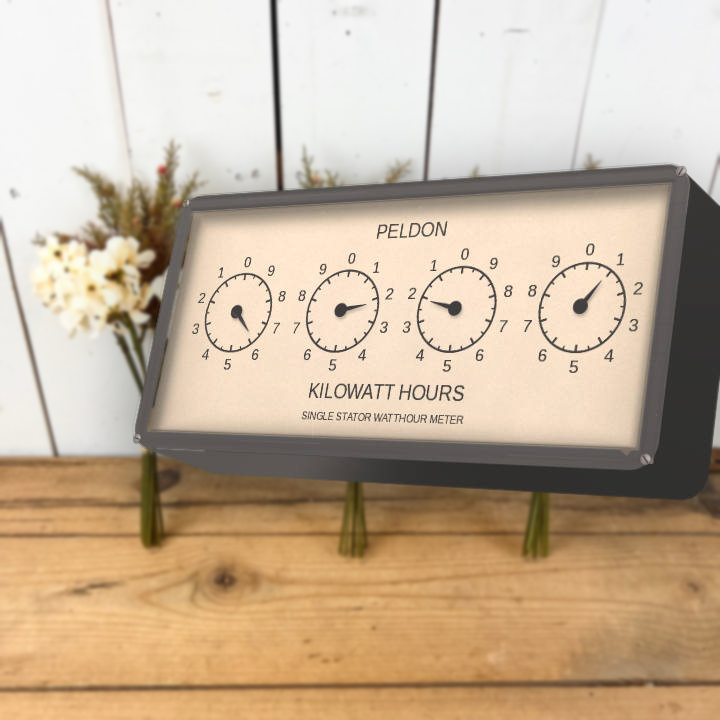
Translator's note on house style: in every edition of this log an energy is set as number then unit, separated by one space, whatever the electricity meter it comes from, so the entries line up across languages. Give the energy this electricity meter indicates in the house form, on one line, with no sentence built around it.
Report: 6221 kWh
